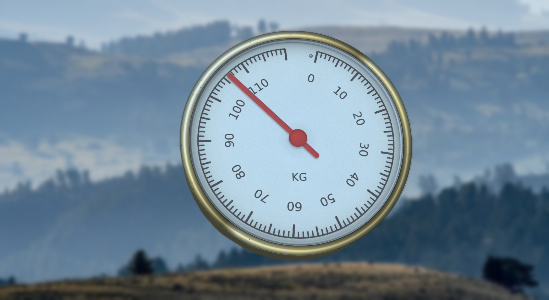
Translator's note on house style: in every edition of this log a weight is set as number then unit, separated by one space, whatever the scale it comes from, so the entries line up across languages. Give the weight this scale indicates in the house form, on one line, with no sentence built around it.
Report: 106 kg
